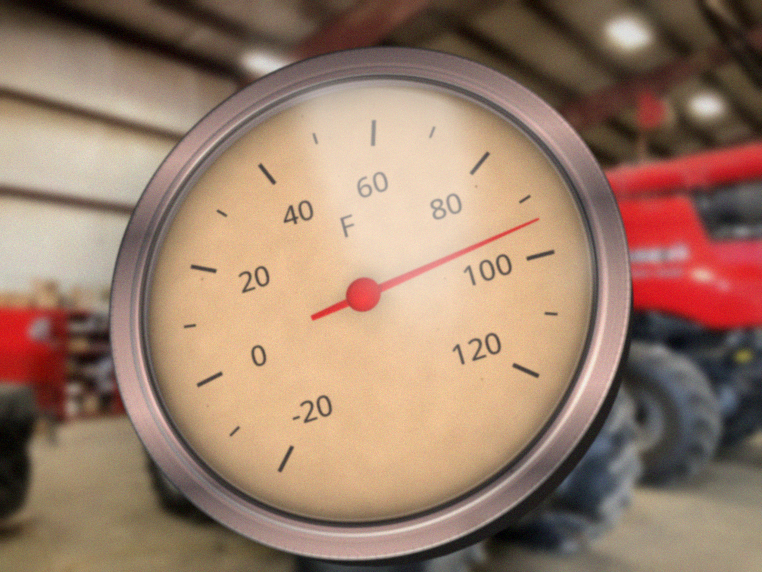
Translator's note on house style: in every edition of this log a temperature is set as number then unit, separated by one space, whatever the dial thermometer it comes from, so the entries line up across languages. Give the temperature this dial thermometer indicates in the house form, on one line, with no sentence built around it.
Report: 95 °F
